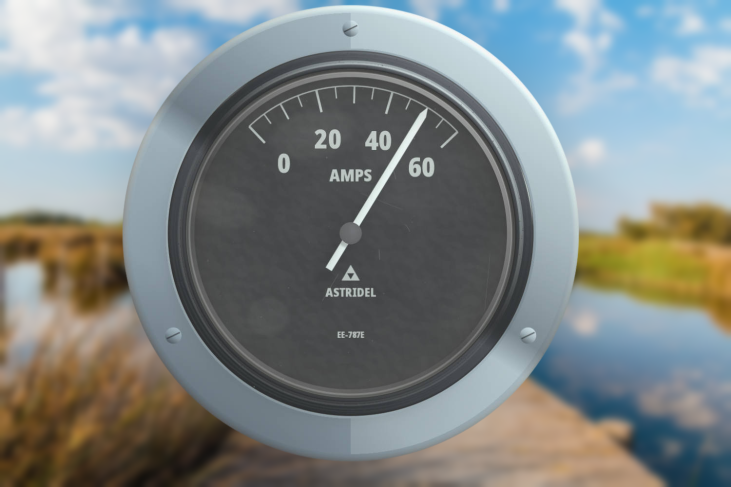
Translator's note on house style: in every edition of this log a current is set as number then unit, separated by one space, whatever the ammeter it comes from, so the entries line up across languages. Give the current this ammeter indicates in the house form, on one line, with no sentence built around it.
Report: 50 A
